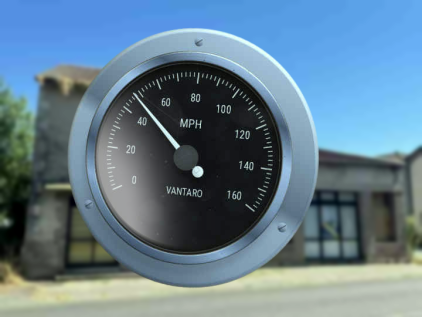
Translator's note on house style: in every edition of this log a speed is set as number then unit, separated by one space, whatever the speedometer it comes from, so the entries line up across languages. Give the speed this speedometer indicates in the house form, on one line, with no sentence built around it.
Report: 48 mph
